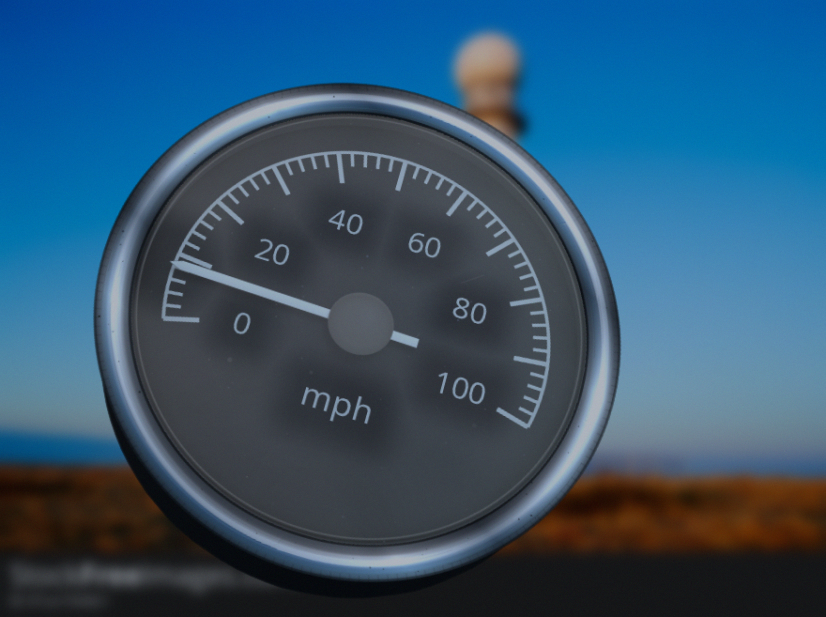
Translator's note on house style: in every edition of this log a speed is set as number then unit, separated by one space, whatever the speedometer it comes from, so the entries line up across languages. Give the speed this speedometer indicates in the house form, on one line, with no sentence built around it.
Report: 8 mph
